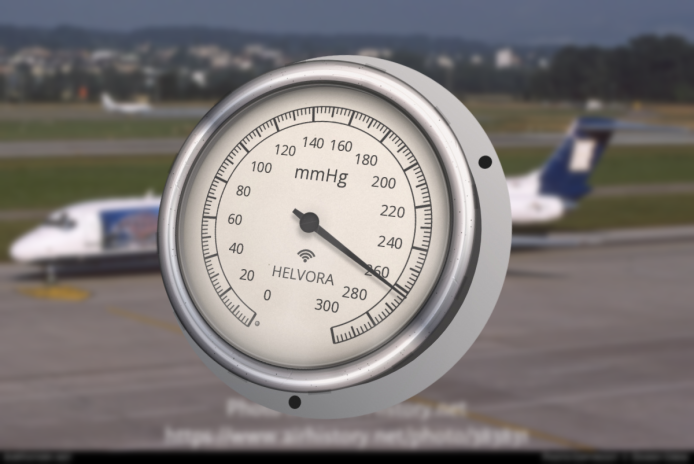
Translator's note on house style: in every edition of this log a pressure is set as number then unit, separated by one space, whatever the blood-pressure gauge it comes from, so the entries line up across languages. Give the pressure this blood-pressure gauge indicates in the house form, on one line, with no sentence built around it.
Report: 262 mmHg
